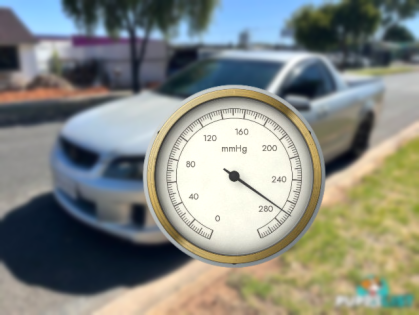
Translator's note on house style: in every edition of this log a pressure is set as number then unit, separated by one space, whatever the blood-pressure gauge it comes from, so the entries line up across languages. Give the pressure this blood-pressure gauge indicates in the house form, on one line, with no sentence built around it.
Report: 270 mmHg
